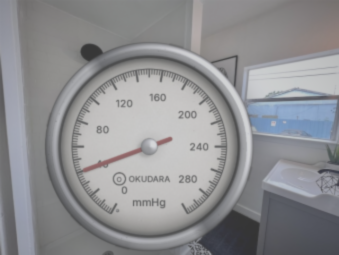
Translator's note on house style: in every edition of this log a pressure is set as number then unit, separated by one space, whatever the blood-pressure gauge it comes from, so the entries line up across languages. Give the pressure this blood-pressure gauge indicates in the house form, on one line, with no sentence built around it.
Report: 40 mmHg
